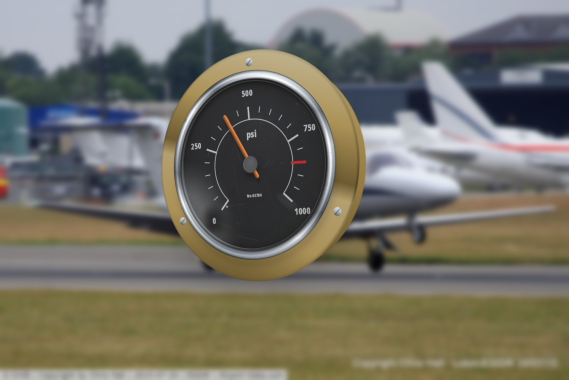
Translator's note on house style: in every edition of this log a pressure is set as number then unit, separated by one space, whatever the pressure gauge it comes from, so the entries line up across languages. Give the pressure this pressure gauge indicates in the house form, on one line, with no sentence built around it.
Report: 400 psi
